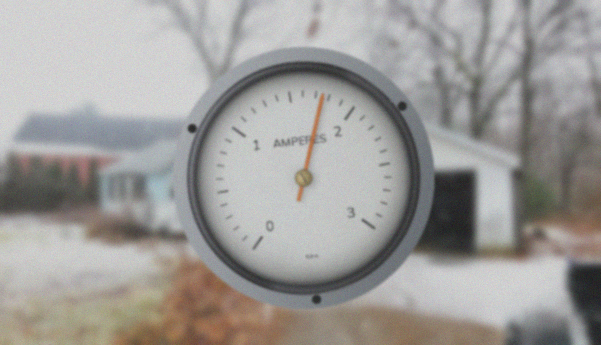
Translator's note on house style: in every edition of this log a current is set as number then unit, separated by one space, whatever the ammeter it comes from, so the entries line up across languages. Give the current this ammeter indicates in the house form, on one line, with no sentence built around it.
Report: 1.75 A
